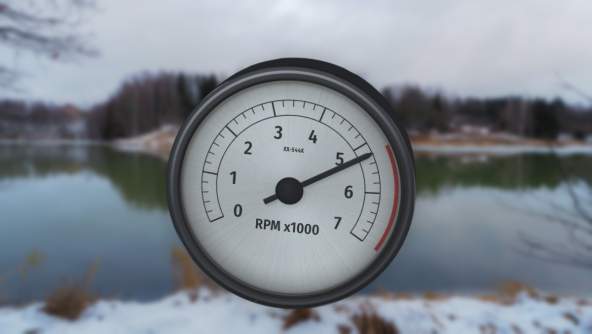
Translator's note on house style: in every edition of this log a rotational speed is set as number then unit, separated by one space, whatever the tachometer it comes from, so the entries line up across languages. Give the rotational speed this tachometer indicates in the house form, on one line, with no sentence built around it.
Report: 5200 rpm
